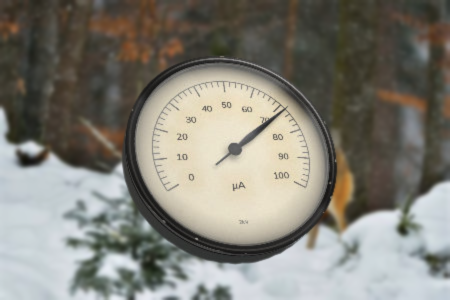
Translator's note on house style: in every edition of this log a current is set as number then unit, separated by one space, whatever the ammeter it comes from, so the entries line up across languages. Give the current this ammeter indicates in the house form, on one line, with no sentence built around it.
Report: 72 µA
